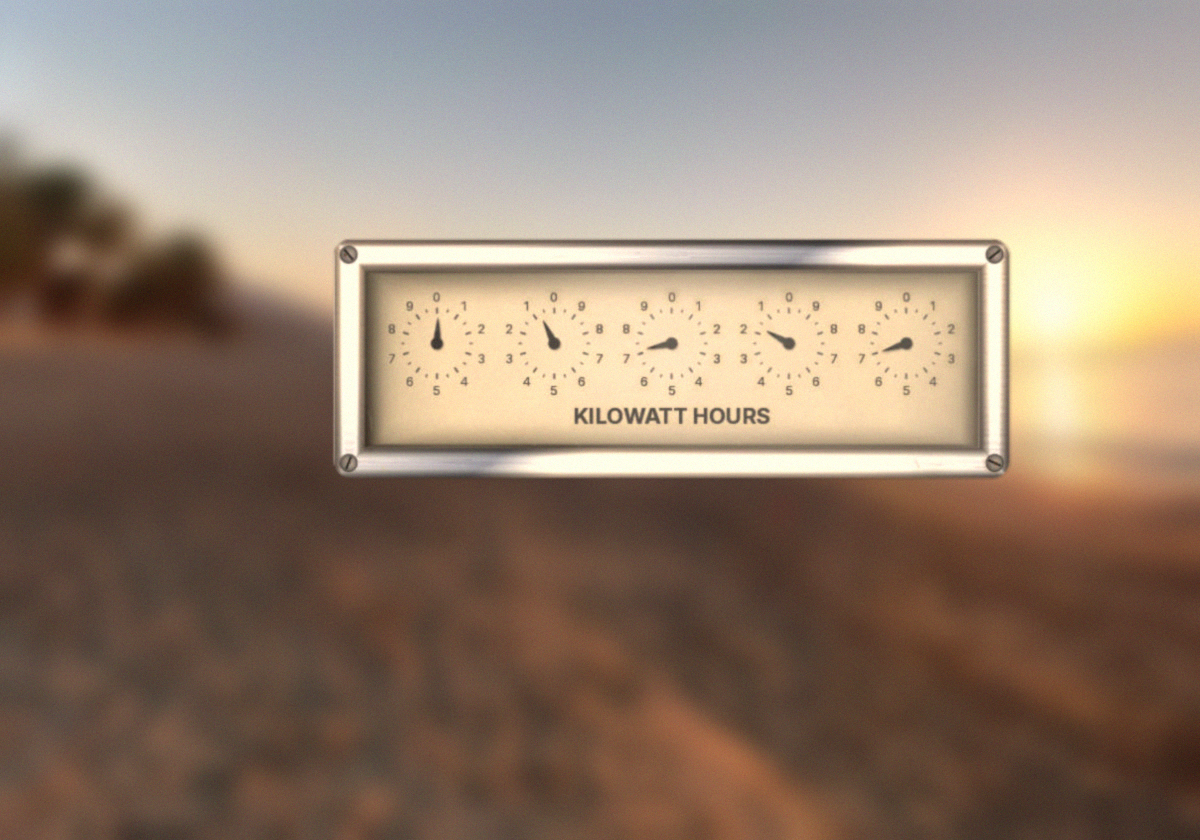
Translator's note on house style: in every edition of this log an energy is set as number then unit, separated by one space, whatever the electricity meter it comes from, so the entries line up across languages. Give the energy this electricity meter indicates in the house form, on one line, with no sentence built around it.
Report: 717 kWh
